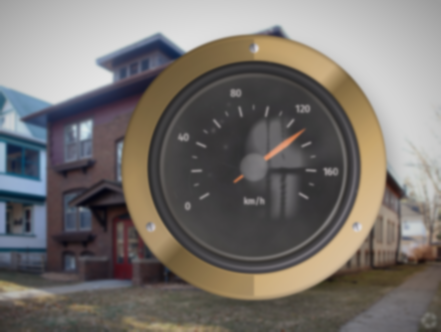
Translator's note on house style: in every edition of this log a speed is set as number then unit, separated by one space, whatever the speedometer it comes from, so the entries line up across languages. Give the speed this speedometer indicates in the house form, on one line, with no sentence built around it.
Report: 130 km/h
